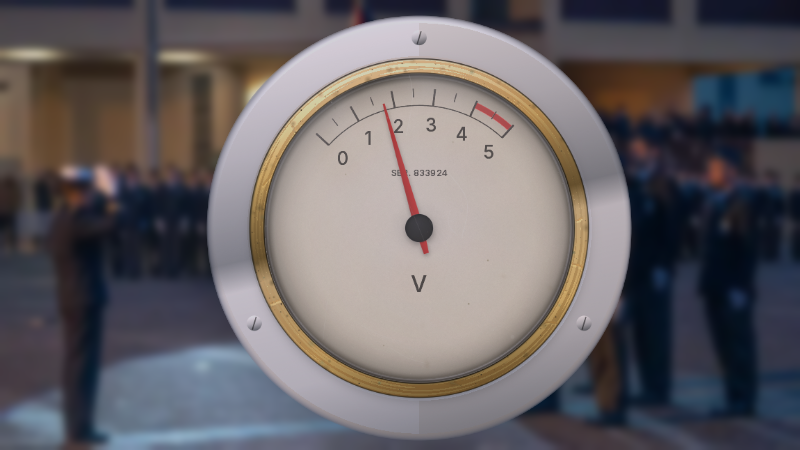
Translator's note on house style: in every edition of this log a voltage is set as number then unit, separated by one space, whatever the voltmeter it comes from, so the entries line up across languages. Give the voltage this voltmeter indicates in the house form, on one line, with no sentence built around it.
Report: 1.75 V
